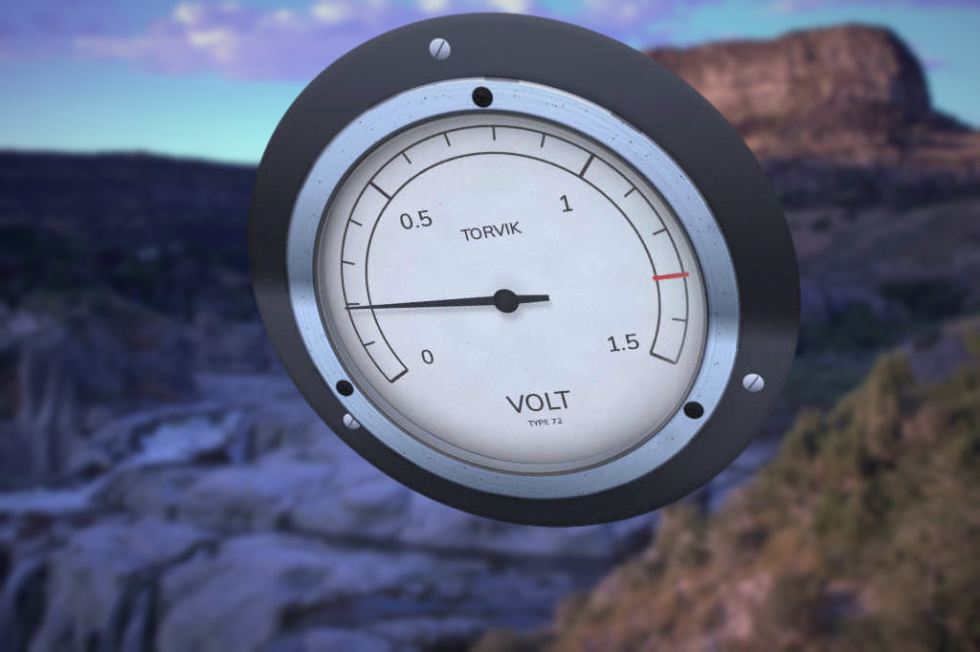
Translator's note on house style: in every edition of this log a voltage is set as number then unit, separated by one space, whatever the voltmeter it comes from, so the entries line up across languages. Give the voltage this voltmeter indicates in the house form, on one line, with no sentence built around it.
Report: 0.2 V
